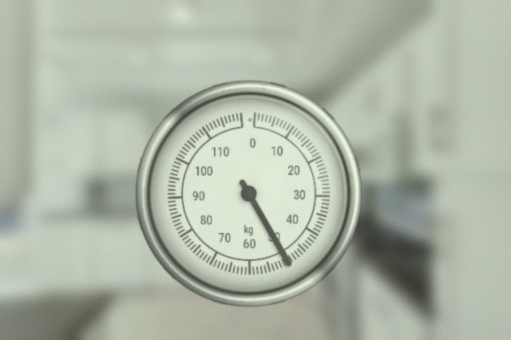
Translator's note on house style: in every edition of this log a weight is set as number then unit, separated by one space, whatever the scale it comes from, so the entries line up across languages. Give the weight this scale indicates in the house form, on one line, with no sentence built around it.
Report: 50 kg
